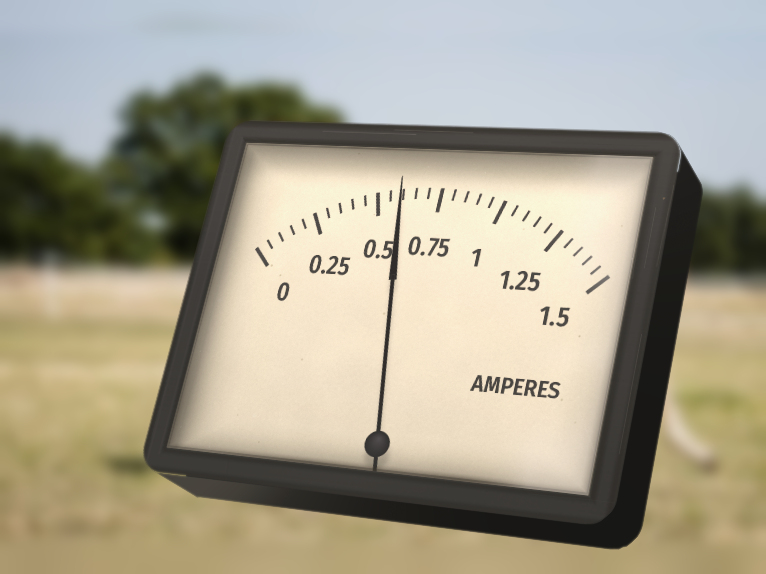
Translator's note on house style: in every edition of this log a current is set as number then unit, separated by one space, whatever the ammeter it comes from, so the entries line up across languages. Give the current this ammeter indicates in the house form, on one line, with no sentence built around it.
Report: 0.6 A
